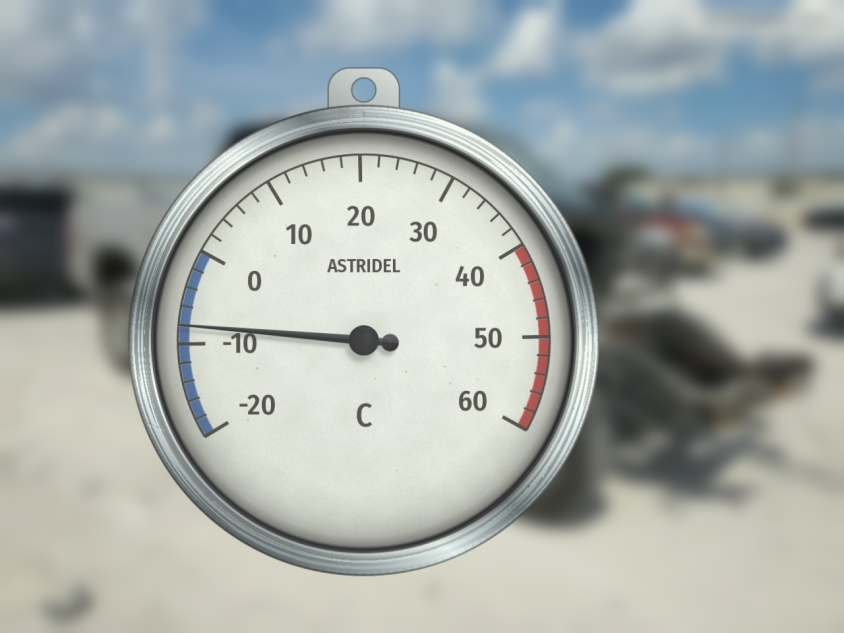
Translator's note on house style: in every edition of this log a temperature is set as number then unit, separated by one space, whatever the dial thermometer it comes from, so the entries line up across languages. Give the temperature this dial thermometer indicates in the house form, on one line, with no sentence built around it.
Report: -8 °C
